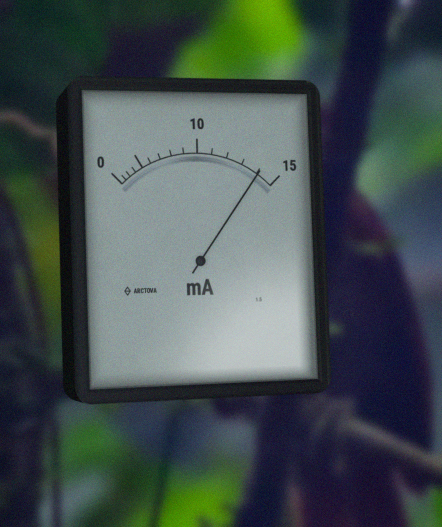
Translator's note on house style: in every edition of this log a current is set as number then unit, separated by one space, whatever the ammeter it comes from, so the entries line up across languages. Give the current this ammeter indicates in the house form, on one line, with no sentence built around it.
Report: 14 mA
